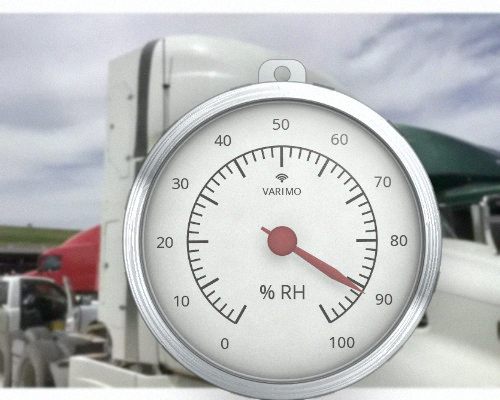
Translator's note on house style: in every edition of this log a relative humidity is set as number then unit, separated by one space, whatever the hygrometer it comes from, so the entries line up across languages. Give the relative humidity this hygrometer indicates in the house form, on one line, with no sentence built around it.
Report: 91 %
